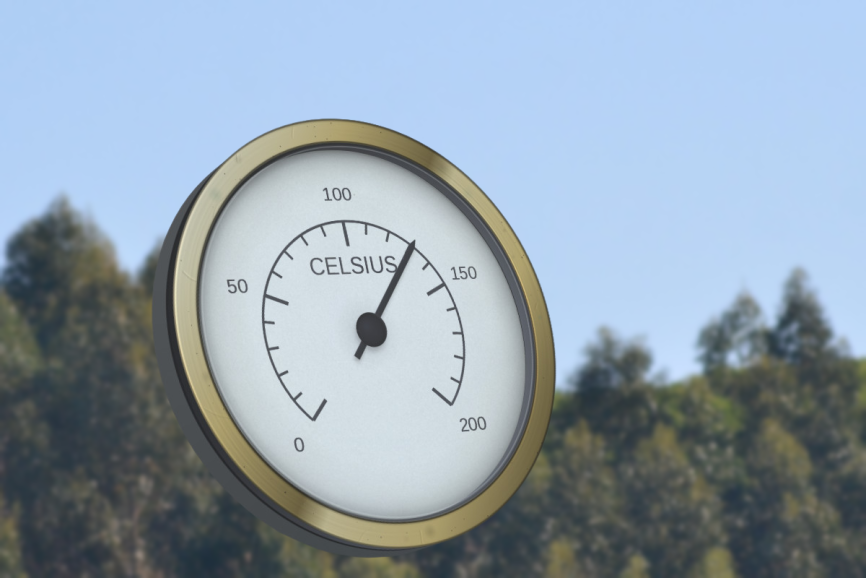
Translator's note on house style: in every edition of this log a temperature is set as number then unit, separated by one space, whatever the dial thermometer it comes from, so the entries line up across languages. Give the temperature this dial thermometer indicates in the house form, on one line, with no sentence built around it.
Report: 130 °C
